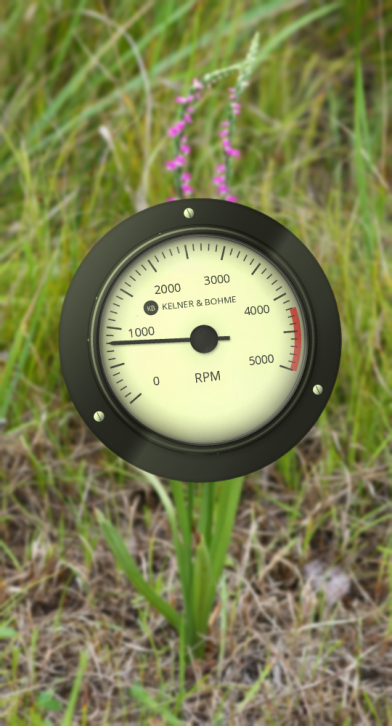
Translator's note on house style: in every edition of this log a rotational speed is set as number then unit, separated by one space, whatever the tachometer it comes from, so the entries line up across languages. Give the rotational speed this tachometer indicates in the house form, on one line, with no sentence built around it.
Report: 800 rpm
